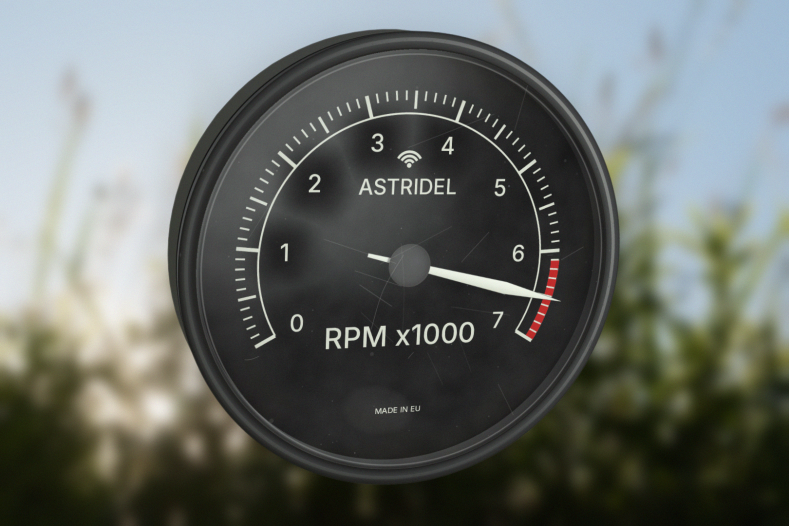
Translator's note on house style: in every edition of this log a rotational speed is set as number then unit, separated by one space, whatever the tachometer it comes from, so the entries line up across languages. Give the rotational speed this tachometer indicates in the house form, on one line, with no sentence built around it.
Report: 6500 rpm
